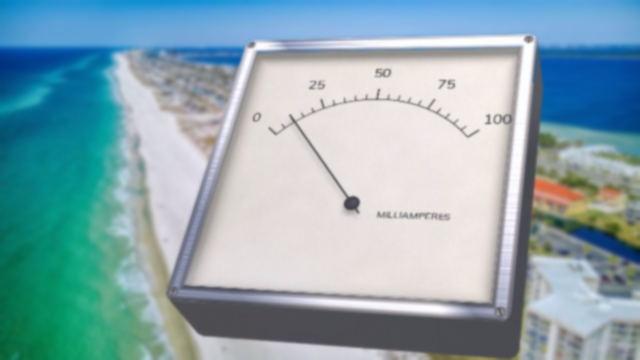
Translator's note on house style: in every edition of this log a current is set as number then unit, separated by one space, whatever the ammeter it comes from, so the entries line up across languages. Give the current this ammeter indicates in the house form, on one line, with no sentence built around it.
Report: 10 mA
